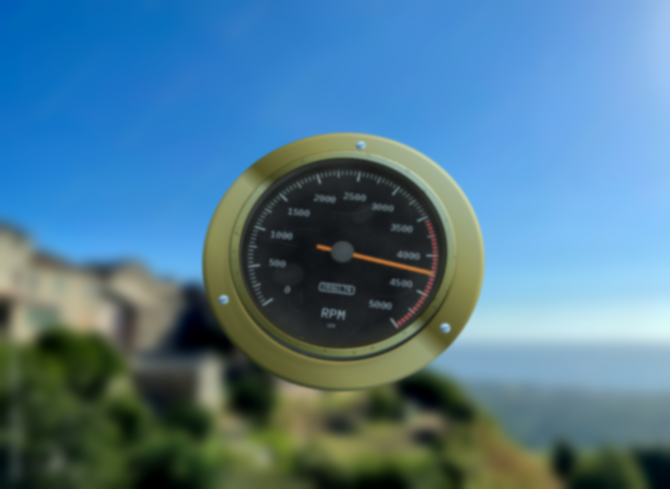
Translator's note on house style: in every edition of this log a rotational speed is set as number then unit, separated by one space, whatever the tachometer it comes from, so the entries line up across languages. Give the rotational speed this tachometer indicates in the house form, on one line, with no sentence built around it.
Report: 4250 rpm
